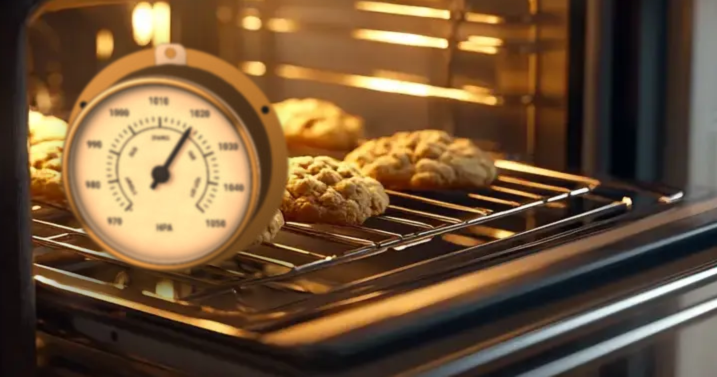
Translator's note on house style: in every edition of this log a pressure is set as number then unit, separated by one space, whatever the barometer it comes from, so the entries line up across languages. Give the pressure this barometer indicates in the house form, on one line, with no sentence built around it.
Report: 1020 hPa
